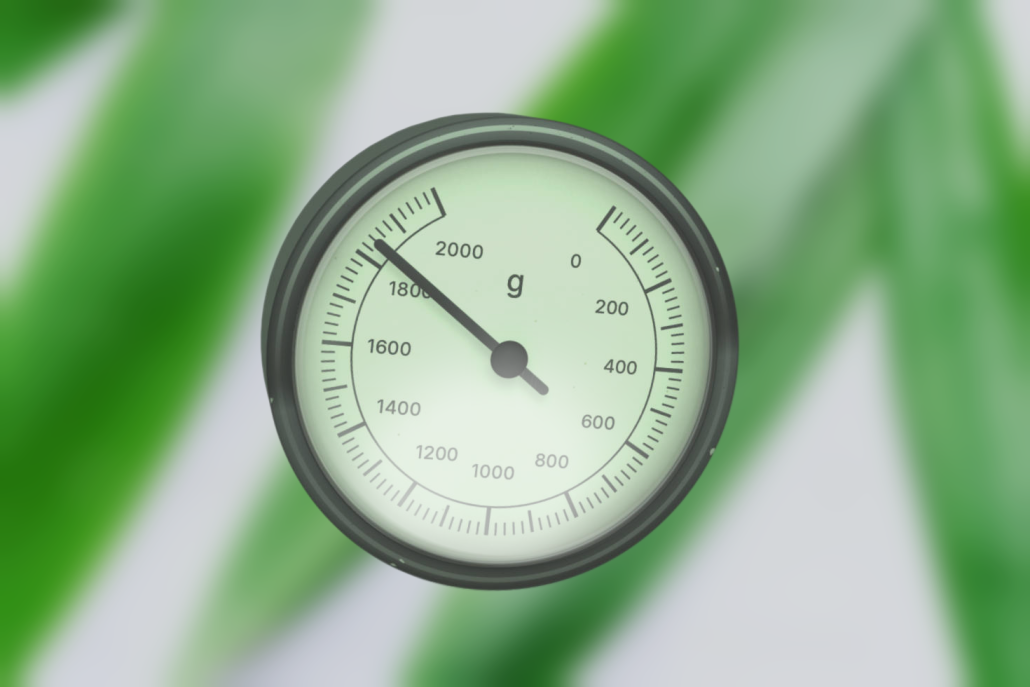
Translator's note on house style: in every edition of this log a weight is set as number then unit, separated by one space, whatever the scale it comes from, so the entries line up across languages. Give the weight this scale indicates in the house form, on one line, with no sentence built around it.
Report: 1840 g
